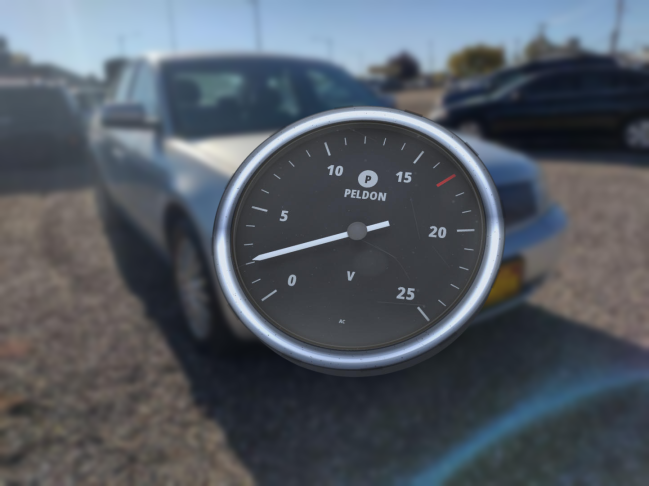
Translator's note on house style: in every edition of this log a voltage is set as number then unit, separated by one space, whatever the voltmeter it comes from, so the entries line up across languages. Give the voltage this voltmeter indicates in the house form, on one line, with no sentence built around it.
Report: 2 V
